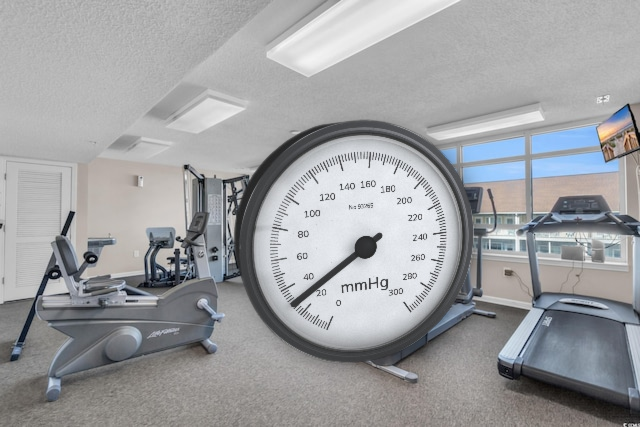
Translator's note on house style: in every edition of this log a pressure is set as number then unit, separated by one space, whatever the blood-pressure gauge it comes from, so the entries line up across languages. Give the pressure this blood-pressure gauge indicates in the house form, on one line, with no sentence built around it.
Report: 30 mmHg
